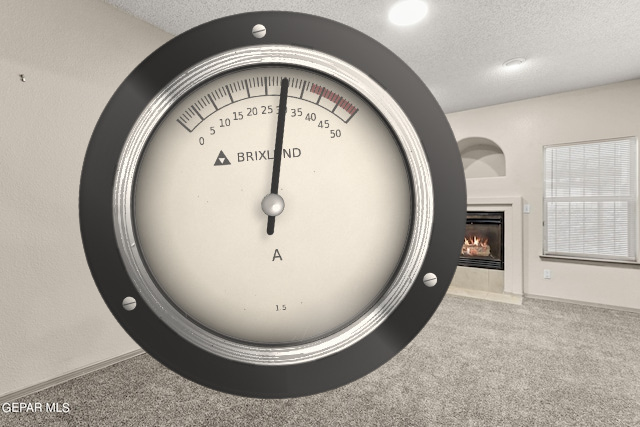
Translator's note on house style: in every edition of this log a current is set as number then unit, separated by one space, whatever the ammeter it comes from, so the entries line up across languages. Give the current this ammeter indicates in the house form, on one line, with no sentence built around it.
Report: 30 A
